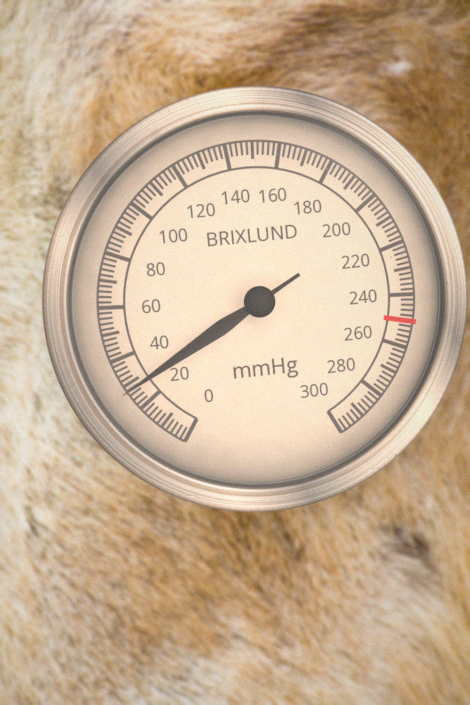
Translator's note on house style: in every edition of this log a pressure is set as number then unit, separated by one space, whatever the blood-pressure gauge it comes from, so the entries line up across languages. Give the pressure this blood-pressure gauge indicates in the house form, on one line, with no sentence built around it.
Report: 28 mmHg
